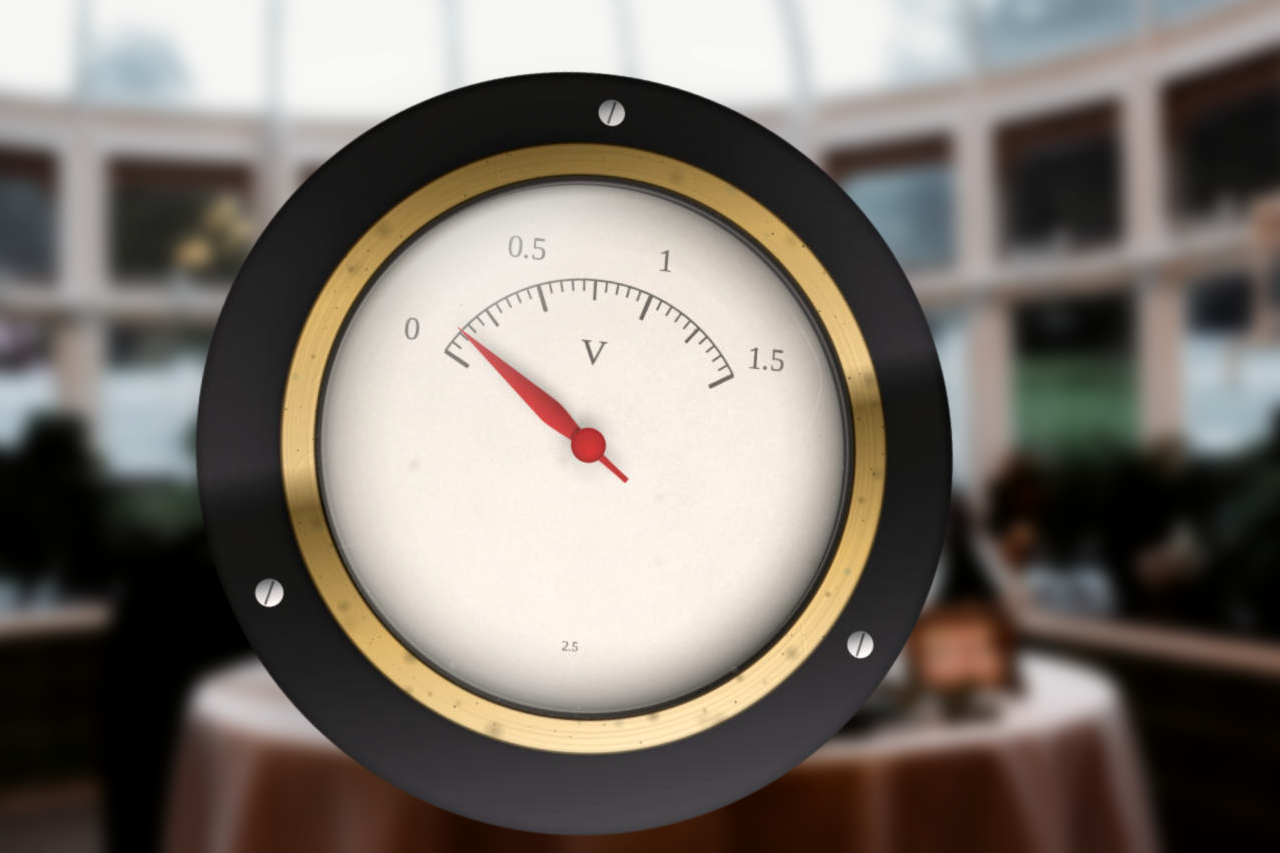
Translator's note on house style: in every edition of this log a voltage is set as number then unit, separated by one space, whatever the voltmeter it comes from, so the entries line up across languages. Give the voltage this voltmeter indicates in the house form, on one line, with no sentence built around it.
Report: 0.1 V
